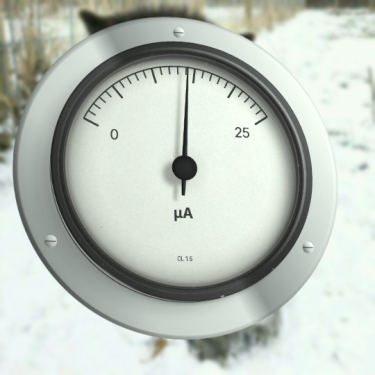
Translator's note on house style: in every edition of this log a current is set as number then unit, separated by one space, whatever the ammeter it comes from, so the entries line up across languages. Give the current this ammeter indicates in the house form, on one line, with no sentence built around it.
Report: 14 µA
